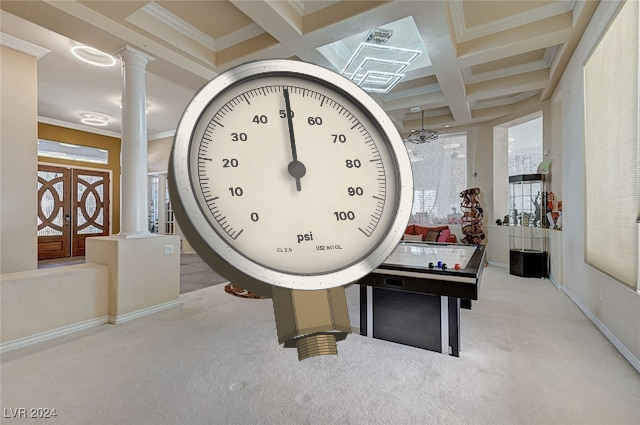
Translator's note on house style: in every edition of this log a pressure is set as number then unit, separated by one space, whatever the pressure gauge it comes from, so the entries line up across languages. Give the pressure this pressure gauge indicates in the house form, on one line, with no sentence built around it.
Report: 50 psi
